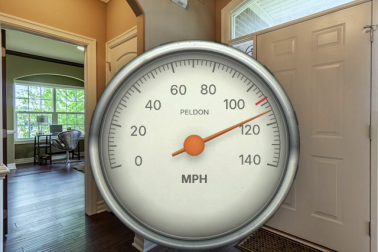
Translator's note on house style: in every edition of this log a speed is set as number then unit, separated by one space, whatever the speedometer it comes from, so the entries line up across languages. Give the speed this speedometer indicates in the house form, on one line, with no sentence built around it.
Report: 114 mph
